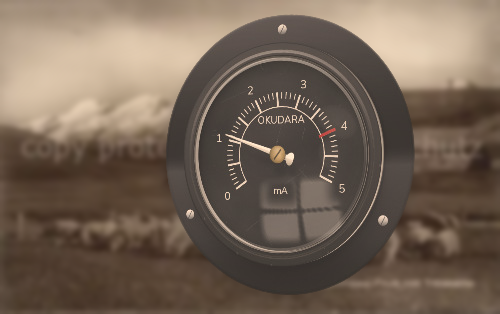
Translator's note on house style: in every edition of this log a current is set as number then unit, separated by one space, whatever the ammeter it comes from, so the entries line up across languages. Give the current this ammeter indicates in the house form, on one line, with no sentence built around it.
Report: 1.1 mA
